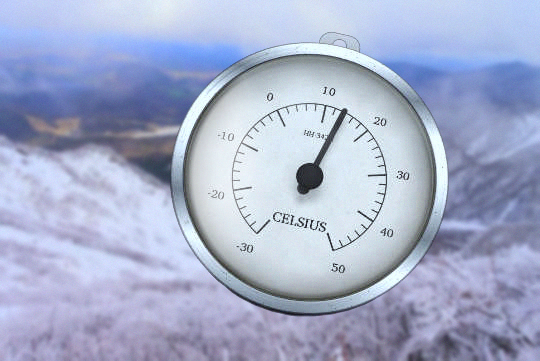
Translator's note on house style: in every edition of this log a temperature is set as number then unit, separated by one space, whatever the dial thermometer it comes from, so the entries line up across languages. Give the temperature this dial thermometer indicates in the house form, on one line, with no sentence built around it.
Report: 14 °C
